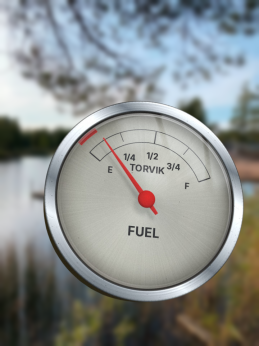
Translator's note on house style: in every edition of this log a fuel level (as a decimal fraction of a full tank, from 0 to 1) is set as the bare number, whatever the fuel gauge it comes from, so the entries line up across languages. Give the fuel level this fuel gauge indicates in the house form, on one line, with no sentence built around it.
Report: 0.125
